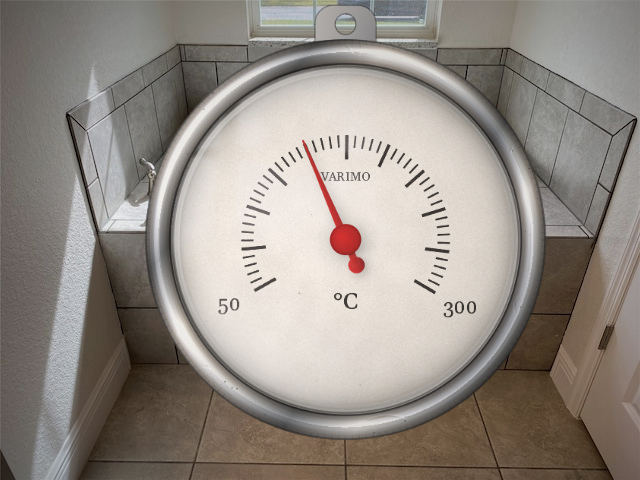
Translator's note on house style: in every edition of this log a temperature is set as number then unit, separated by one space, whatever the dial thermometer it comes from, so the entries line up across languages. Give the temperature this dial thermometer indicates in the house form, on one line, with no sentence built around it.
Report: 150 °C
